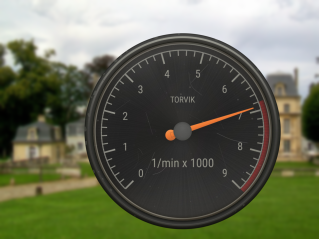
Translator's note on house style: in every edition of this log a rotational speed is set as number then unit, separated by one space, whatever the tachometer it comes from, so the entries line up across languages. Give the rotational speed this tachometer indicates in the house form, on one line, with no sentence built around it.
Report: 6900 rpm
